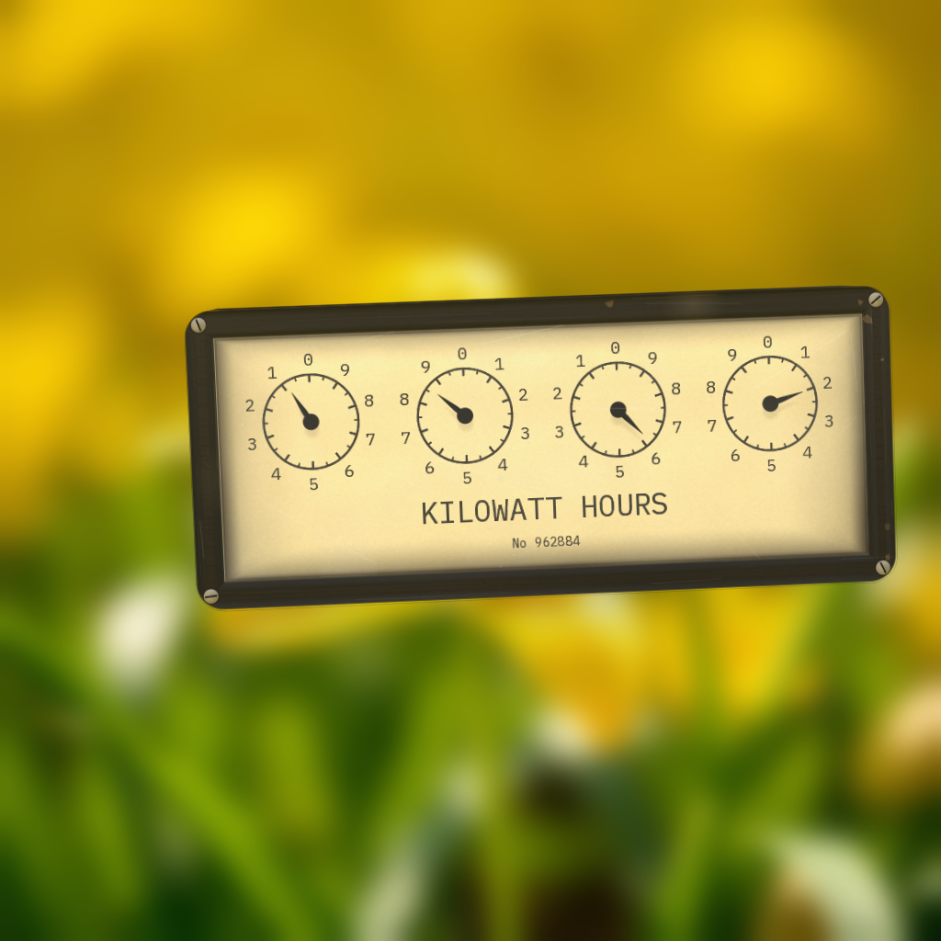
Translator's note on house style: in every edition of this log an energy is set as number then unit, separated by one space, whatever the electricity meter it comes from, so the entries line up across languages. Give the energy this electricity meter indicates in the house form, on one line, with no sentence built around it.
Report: 862 kWh
